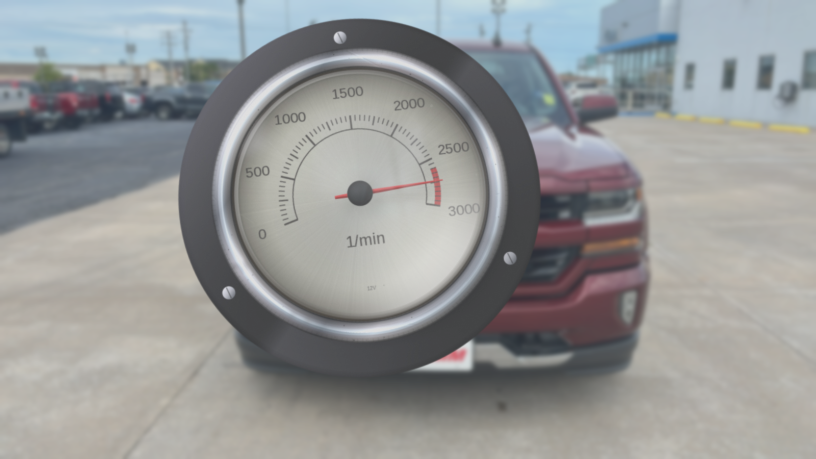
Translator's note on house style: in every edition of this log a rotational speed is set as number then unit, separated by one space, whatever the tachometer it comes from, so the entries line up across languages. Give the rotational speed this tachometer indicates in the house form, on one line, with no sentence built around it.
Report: 2750 rpm
